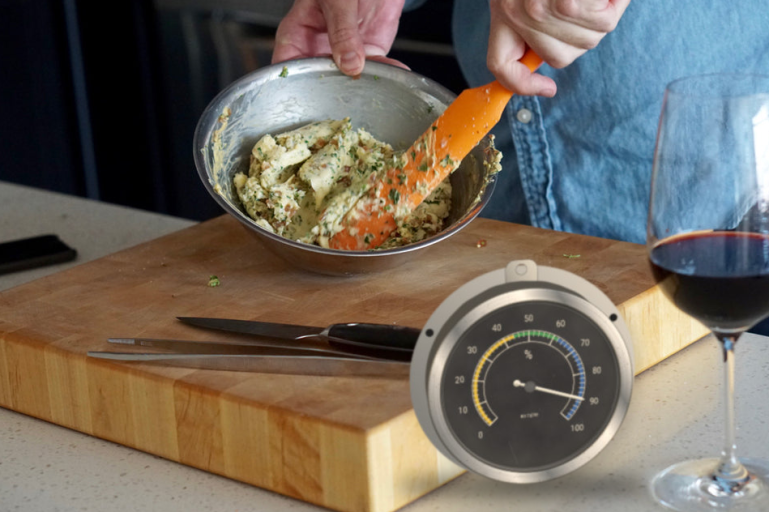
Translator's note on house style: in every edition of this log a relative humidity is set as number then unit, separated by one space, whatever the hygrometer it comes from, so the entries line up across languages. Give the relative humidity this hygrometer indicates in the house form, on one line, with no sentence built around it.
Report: 90 %
